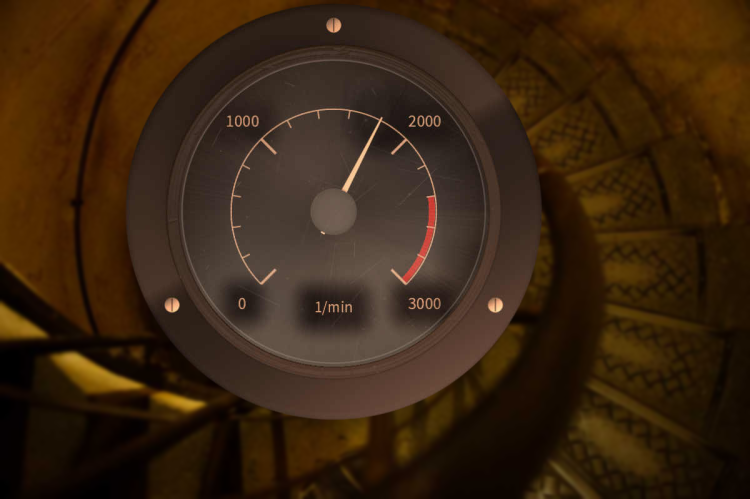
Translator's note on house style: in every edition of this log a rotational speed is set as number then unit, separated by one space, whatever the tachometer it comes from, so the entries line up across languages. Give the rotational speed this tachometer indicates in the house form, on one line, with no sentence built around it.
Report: 1800 rpm
